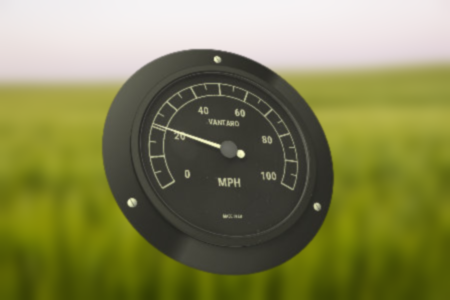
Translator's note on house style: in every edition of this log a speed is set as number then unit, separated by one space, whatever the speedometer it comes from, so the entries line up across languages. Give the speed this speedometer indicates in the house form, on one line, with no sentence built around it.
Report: 20 mph
